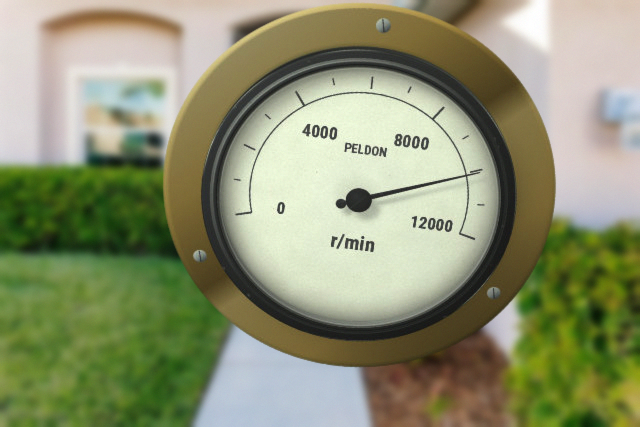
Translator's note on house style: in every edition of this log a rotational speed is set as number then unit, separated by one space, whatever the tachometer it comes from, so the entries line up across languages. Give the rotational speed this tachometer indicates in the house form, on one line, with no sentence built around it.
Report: 10000 rpm
